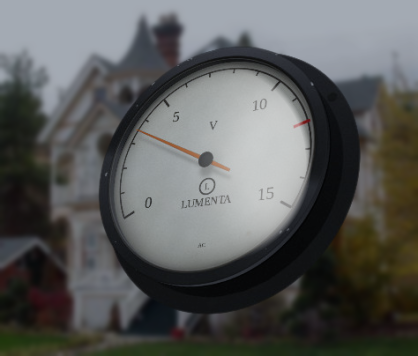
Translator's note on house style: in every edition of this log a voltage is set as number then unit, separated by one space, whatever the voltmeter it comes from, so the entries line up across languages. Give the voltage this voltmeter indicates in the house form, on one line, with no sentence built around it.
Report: 3.5 V
